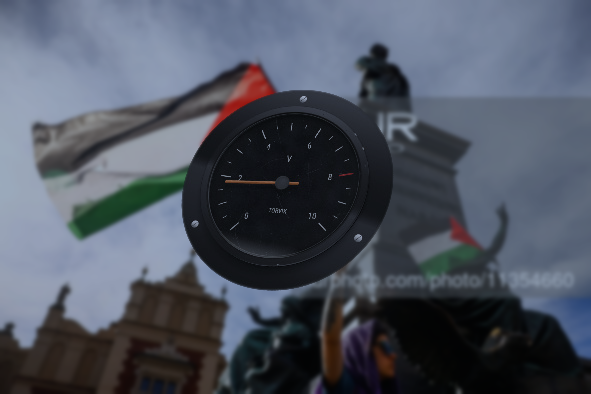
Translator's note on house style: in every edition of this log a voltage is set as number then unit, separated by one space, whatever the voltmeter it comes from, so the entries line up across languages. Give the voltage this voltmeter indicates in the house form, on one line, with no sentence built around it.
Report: 1.75 V
